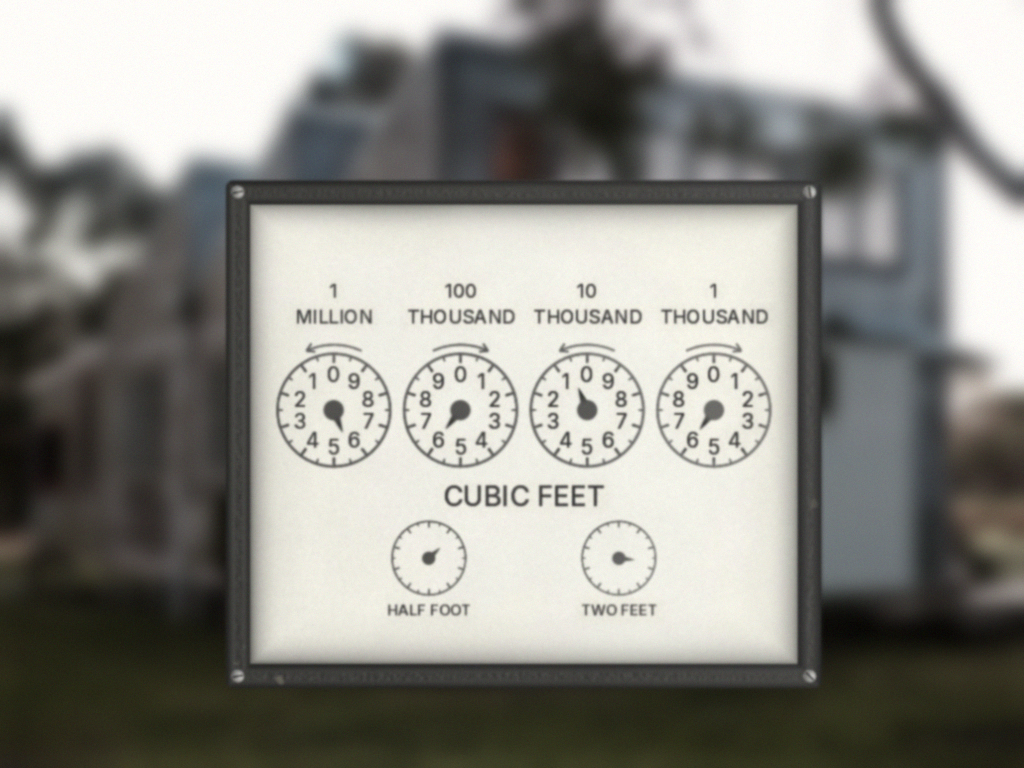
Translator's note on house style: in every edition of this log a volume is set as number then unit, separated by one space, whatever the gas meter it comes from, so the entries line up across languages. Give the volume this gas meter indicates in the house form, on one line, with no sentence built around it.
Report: 560600 ft³
